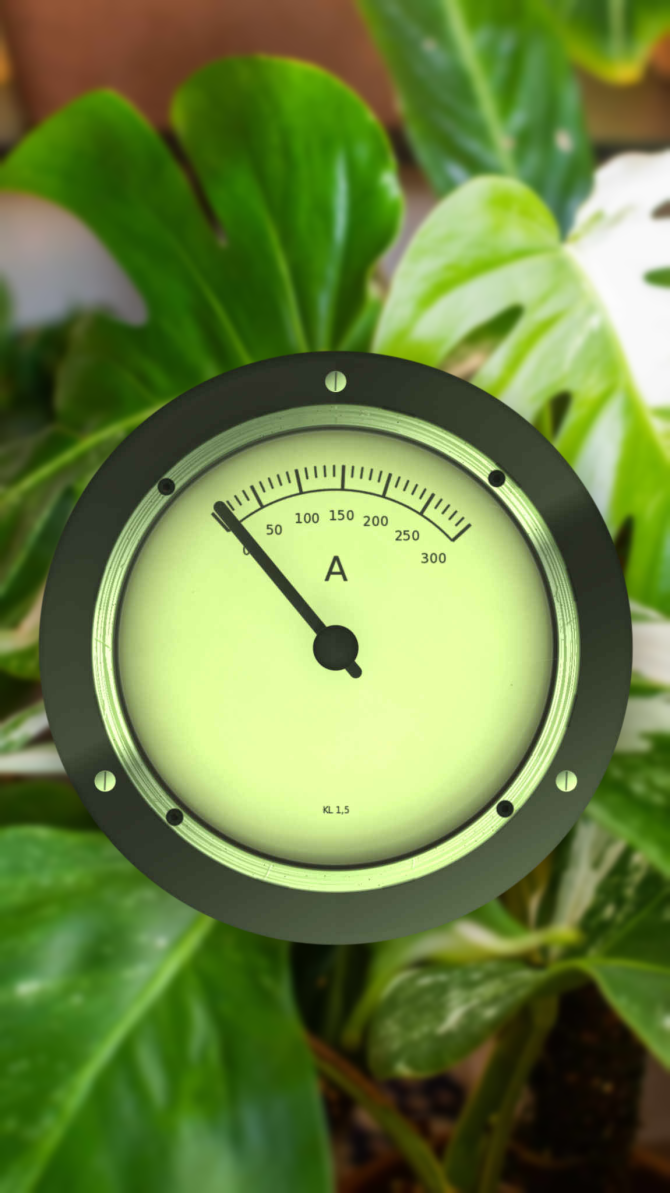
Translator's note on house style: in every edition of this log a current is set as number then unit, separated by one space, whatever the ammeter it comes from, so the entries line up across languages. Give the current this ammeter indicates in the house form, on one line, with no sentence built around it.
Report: 10 A
